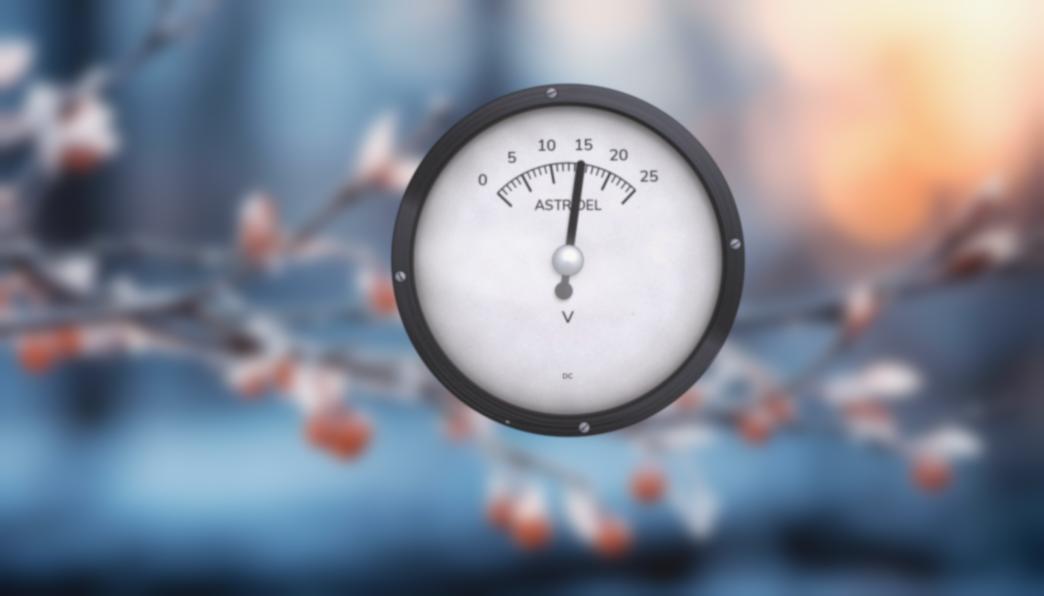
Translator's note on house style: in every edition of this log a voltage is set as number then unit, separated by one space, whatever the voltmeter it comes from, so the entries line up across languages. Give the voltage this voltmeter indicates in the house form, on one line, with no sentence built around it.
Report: 15 V
